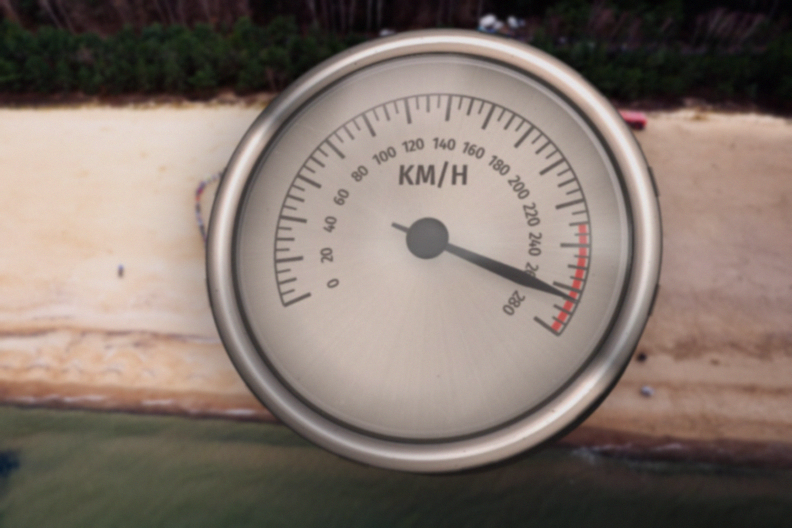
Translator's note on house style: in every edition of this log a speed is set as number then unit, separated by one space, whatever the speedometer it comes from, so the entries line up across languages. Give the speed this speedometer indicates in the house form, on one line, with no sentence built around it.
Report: 265 km/h
